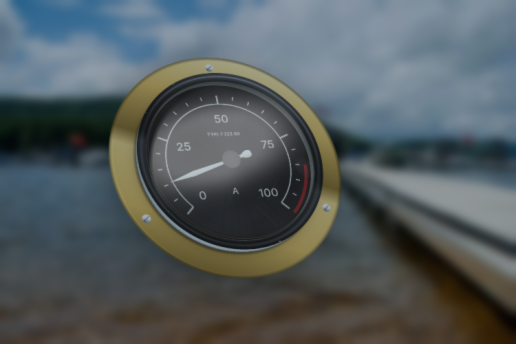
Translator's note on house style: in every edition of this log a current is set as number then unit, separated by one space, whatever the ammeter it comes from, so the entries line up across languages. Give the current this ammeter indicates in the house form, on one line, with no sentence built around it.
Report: 10 A
